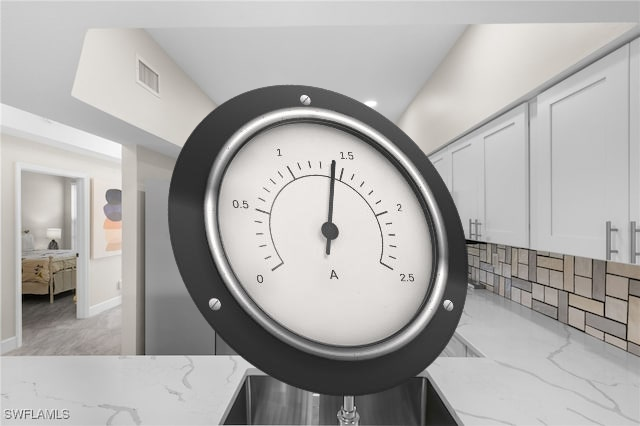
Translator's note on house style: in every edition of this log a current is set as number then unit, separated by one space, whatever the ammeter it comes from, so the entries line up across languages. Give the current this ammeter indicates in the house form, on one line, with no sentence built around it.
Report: 1.4 A
